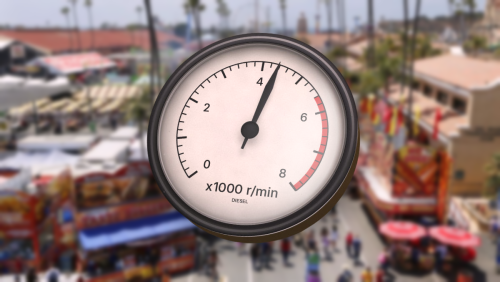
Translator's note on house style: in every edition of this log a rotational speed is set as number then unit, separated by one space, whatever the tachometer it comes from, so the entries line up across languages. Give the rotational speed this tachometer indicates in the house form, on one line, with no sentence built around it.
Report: 4400 rpm
